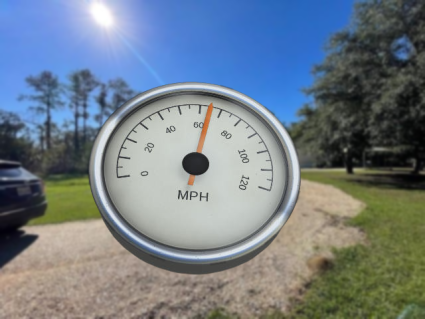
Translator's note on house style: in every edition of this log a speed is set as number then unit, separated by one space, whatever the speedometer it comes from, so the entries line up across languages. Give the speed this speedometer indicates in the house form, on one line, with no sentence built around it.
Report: 65 mph
